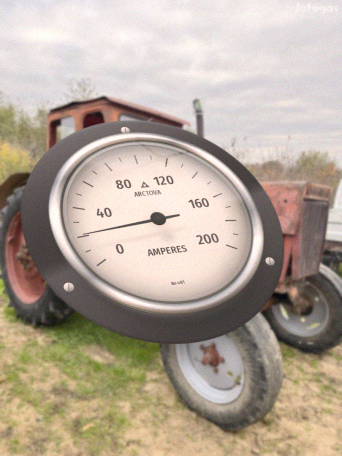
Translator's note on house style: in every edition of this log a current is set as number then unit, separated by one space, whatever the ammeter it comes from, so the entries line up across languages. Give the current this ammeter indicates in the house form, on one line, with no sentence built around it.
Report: 20 A
